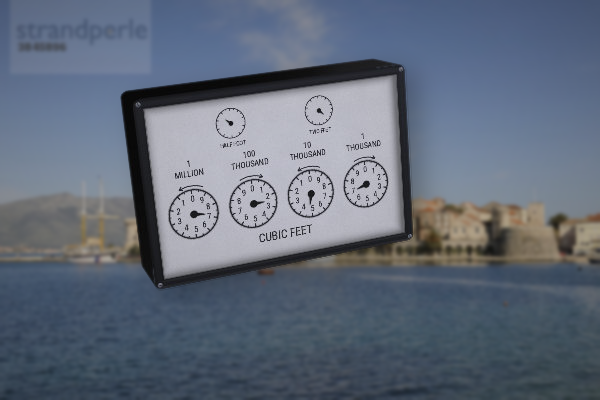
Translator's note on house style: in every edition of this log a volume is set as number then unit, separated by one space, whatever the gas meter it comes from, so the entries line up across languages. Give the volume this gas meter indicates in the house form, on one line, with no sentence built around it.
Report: 724700 ft³
